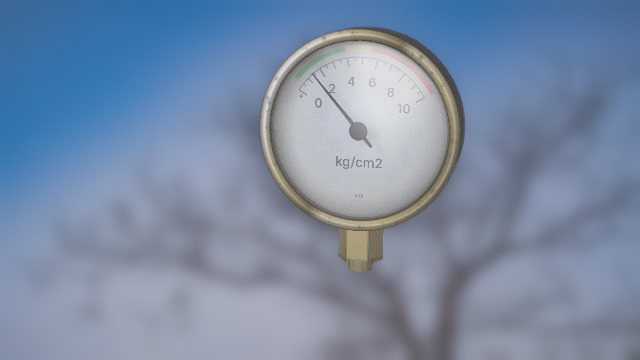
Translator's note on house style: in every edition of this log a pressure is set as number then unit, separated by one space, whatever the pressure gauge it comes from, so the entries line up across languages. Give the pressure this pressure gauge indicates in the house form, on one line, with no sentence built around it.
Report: 1.5 kg/cm²
